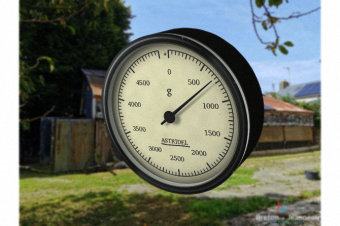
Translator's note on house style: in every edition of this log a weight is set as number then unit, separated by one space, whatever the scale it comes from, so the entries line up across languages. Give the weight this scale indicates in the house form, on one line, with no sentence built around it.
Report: 700 g
